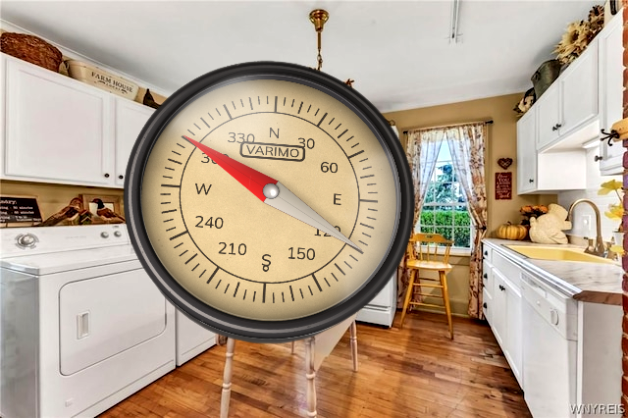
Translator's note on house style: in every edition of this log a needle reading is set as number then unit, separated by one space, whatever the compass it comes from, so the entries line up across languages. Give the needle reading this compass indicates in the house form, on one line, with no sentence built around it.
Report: 300 °
